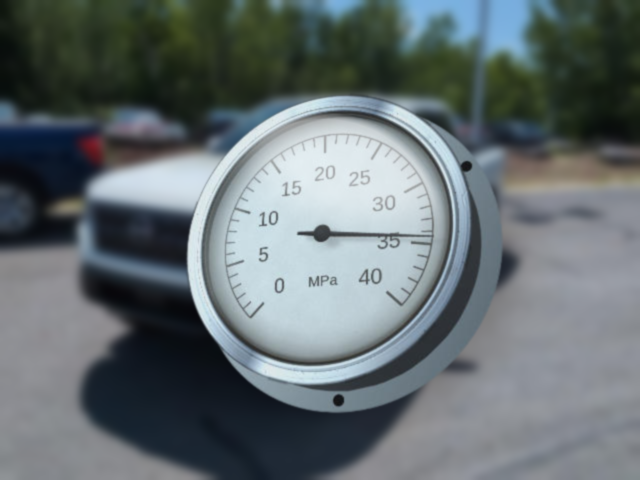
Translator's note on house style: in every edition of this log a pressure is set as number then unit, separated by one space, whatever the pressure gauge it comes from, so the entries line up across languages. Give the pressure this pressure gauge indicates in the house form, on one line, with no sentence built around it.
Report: 34.5 MPa
